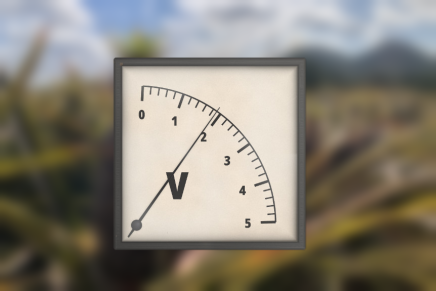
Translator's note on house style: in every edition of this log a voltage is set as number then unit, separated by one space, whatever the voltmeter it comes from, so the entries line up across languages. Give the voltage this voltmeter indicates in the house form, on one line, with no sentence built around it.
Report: 1.9 V
